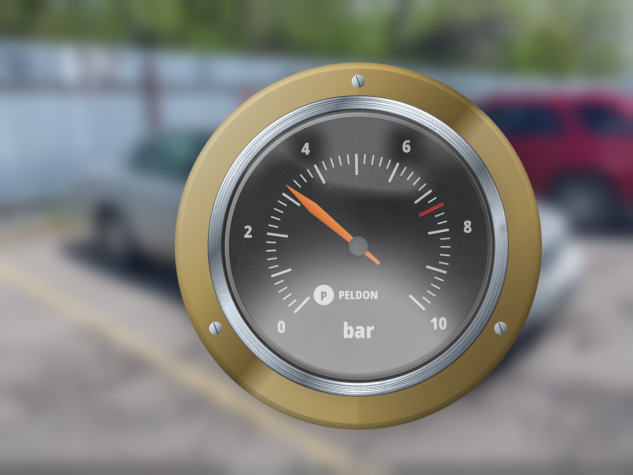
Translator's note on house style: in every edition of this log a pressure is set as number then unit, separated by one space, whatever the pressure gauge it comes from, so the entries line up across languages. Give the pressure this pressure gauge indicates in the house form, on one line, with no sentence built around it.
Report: 3.2 bar
